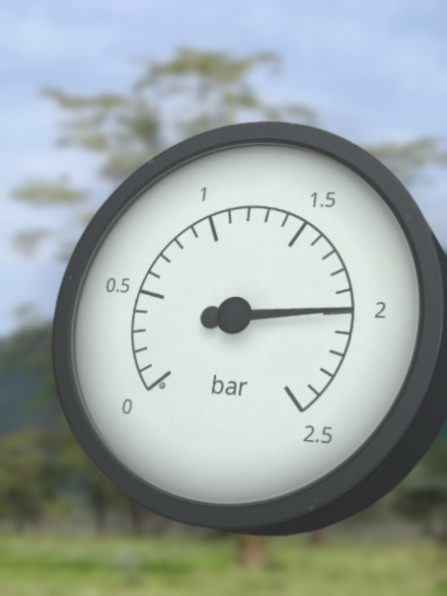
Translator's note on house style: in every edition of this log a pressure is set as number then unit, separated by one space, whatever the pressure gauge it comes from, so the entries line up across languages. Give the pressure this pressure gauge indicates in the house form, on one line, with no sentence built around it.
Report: 2 bar
